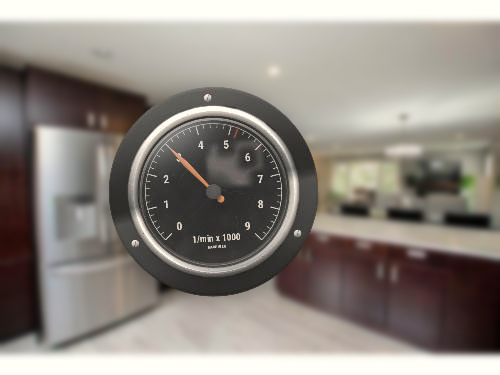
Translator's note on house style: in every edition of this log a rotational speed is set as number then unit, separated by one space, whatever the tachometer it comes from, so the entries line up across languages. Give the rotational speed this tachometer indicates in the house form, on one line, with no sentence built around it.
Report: 3000 rpm
